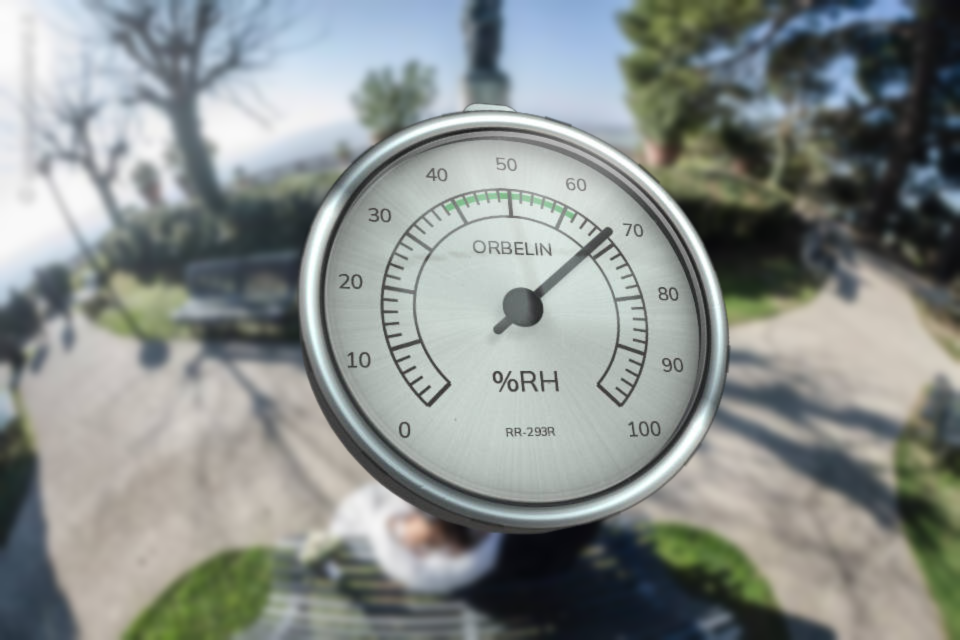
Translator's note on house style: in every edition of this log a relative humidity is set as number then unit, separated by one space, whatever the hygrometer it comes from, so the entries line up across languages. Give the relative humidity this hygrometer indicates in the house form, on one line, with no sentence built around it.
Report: 68 %
